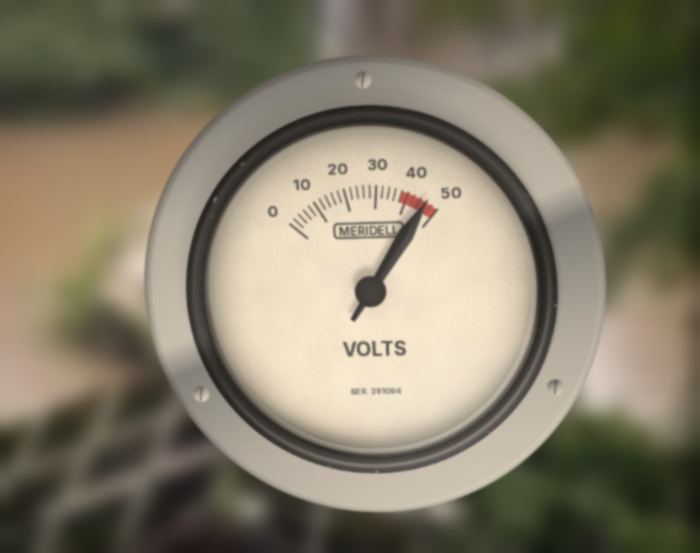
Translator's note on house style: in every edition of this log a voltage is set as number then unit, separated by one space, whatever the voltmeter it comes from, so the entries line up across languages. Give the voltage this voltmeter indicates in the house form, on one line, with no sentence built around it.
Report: 46 V
